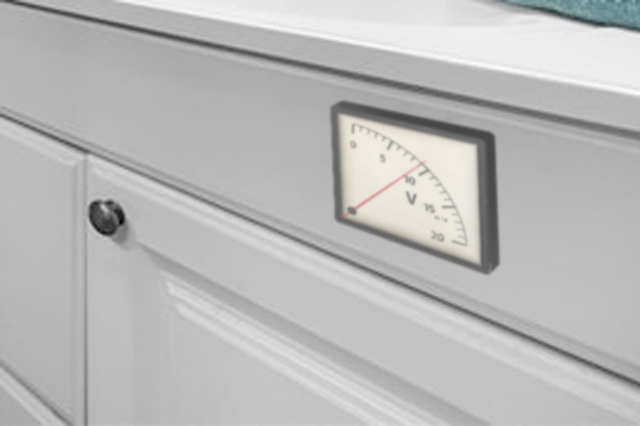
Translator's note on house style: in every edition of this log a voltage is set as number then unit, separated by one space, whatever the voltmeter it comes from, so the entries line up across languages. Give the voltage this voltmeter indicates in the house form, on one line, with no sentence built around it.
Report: 9 V
